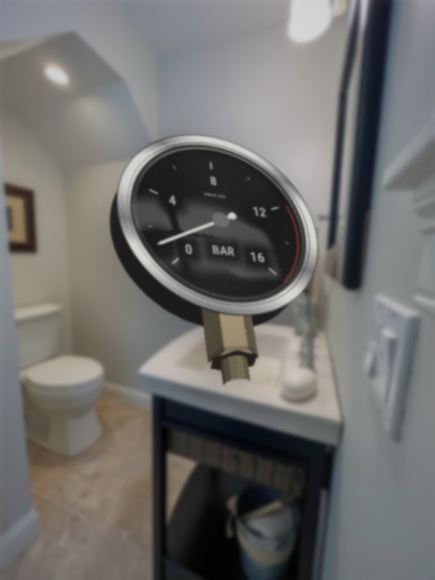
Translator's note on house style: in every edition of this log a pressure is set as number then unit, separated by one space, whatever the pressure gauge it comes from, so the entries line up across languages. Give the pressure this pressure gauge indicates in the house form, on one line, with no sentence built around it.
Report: 1 bar
